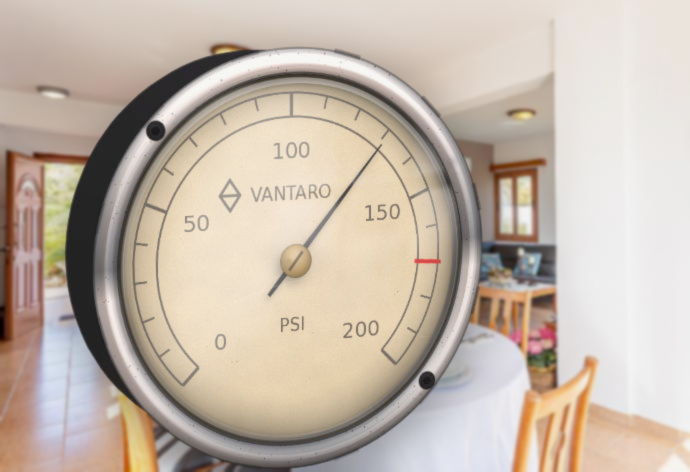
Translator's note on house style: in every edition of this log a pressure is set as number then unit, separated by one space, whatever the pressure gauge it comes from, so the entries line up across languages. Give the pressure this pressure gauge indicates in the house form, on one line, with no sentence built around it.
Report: 130 psi
